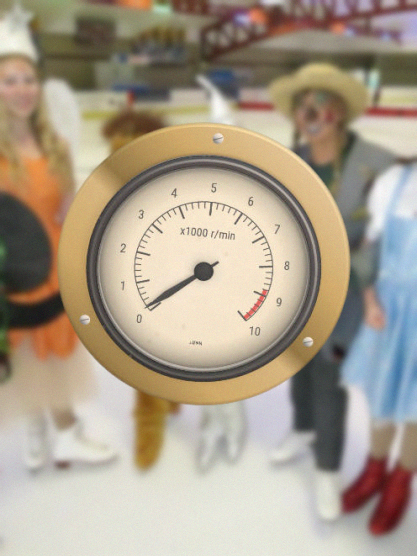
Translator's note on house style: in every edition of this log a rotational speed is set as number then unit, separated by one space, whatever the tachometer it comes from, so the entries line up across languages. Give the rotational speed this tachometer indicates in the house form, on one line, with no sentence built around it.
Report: 200 rpm
